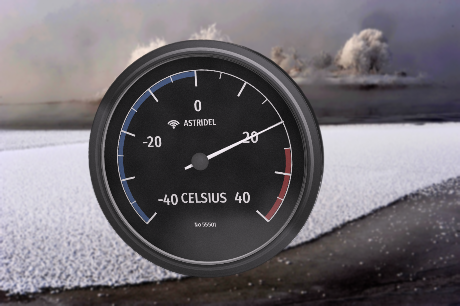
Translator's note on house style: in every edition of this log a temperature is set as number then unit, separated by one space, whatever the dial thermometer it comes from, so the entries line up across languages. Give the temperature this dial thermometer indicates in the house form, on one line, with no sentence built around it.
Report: 20 °C
